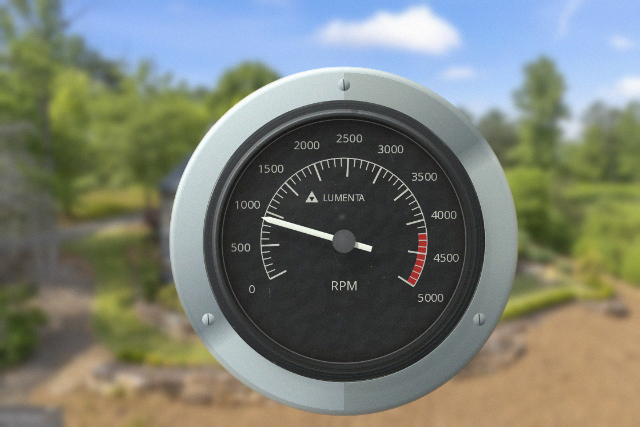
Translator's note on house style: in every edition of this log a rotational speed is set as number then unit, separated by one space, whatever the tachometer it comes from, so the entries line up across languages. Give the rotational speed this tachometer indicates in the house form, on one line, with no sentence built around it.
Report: 900 rpm
